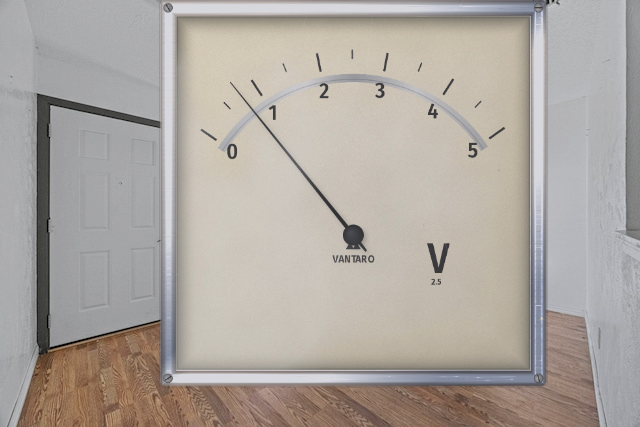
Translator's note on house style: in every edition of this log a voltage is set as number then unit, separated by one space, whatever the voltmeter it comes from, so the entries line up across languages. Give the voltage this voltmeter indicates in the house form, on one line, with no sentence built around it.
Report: 0.75 V
